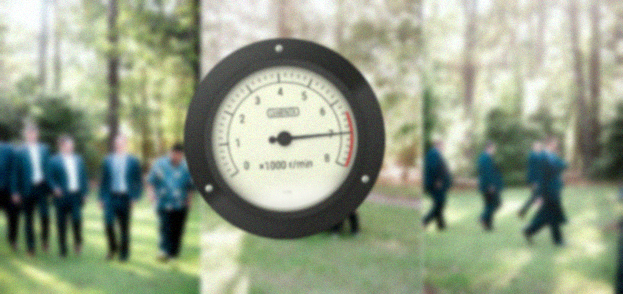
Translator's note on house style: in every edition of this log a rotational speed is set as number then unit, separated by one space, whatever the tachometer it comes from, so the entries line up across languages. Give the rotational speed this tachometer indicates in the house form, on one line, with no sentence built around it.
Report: 7000 rpm
